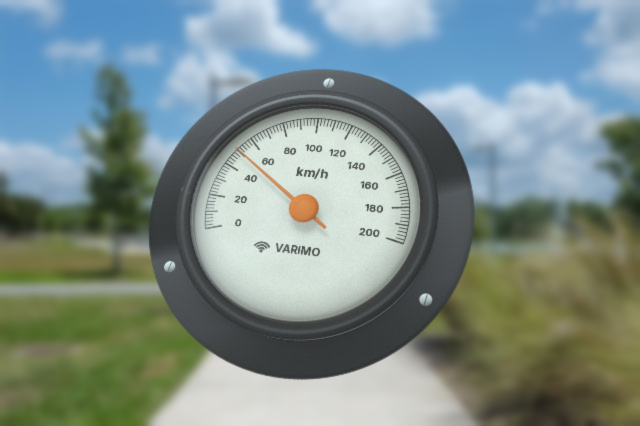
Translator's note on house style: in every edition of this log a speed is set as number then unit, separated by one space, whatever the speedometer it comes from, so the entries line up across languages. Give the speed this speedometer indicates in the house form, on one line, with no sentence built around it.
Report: 50 km/h
